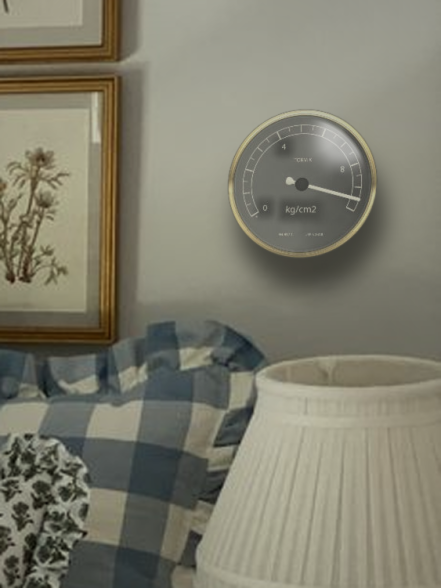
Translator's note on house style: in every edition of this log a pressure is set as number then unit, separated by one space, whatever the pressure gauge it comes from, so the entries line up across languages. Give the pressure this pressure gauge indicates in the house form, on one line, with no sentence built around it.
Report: 9.5 kg/cm²
